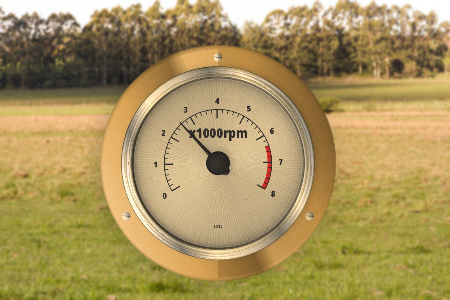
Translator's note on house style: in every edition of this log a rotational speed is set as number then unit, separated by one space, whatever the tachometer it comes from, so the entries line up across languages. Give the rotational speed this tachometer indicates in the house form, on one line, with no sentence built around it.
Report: 2600 rpm
